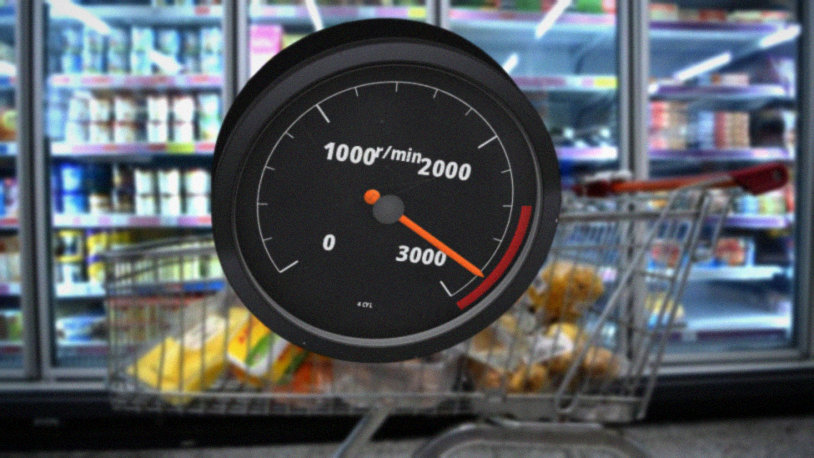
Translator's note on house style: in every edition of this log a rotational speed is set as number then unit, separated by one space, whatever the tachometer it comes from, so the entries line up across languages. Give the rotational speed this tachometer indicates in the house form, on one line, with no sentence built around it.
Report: 2800 rpm
